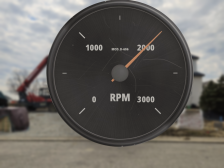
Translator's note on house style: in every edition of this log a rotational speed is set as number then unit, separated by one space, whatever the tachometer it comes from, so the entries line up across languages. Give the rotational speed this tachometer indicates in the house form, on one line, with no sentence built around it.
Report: 2000 rpm
